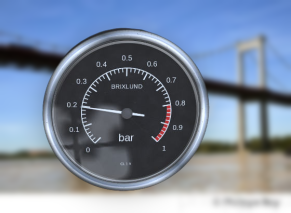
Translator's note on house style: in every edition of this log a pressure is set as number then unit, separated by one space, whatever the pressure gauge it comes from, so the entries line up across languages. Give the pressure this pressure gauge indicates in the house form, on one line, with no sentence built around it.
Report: 0.2 bar
